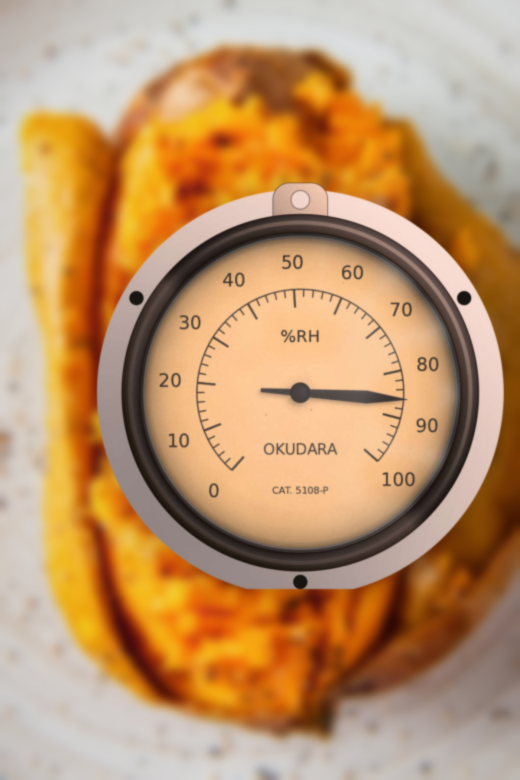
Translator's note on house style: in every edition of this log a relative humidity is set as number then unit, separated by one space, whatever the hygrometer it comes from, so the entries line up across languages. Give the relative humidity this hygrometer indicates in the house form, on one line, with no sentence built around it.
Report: 86 %
